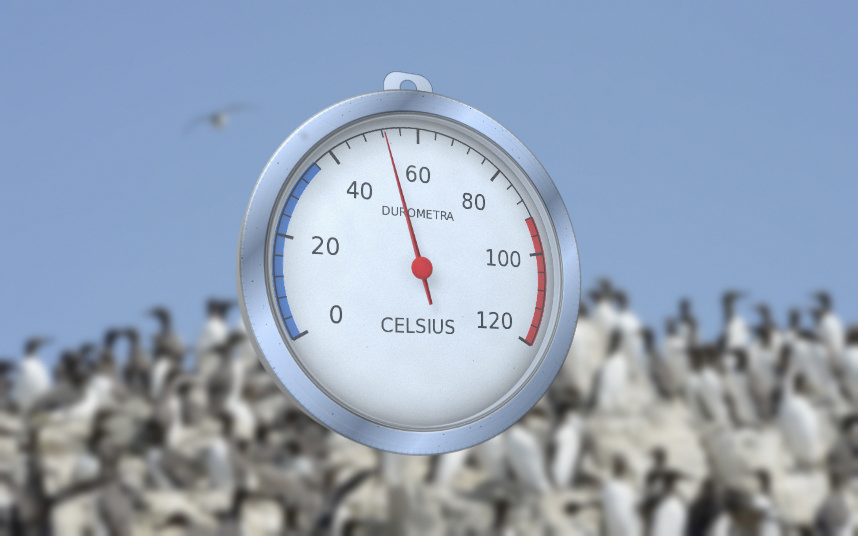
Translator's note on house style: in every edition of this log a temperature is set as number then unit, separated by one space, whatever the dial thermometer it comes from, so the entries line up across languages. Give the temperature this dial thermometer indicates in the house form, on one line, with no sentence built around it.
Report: 52 °C
